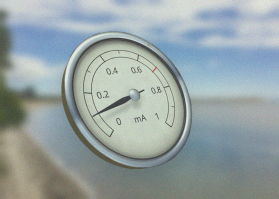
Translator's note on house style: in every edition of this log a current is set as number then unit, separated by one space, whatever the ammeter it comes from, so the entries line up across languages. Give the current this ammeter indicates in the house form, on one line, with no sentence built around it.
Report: 0.1 mA
